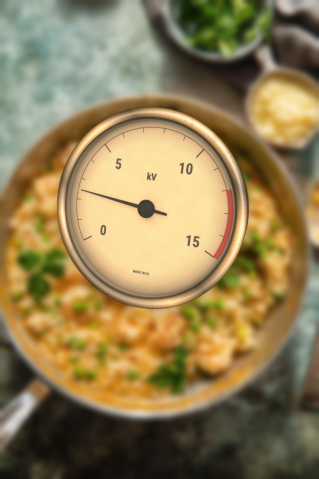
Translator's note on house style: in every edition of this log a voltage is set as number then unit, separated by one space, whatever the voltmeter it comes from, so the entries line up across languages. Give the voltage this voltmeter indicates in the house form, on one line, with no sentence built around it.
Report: 2.5 kV
